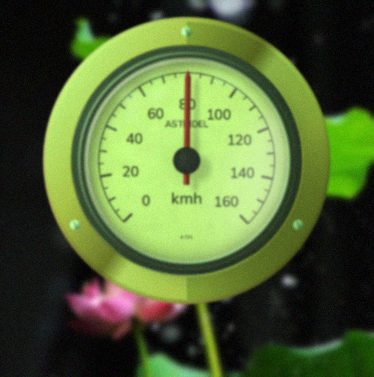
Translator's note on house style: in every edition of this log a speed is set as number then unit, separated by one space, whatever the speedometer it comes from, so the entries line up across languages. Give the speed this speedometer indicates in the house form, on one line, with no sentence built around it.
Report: 80 km/h
